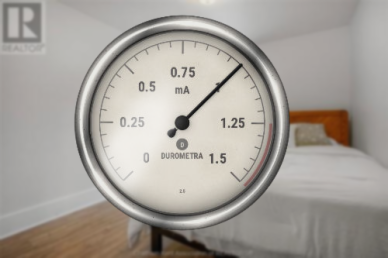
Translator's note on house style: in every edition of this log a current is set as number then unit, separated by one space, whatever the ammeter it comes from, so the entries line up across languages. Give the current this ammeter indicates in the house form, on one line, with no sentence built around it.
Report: 1 mA
